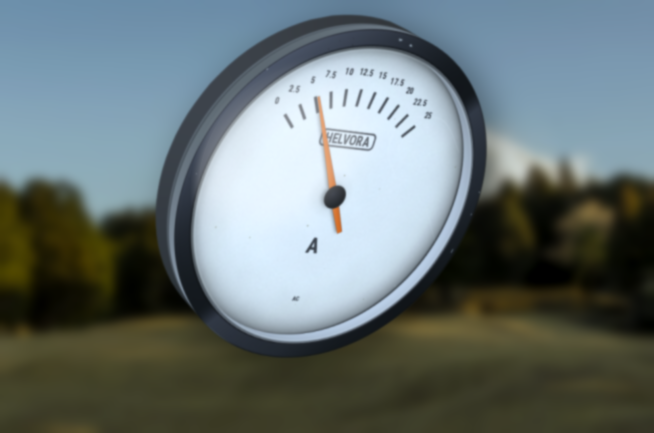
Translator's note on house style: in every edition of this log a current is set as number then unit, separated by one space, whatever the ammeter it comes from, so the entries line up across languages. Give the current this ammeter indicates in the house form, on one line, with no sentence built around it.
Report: 5 A
